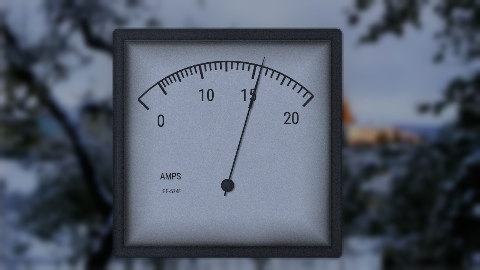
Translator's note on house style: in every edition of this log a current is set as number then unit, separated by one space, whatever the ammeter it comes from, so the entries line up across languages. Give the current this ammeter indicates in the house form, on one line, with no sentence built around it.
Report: 15.5 A
